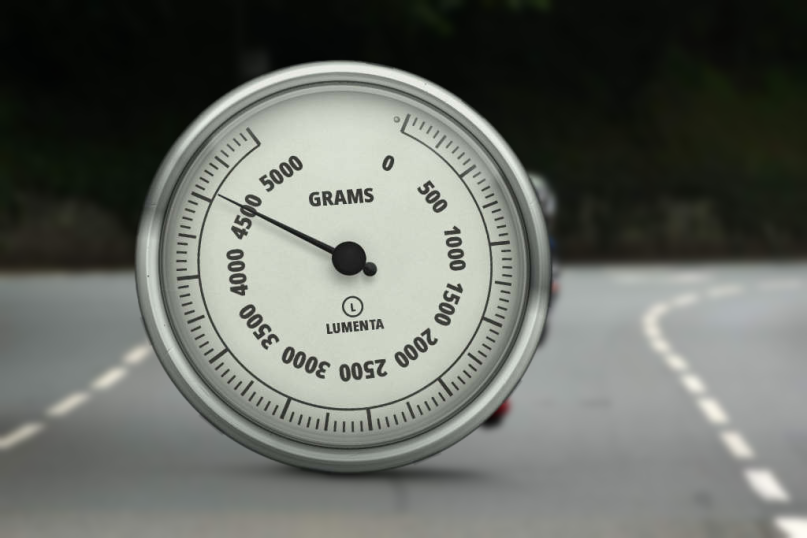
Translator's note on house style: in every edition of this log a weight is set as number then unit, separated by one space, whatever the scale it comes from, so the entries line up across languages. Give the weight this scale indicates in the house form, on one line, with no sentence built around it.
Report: 4550 g
